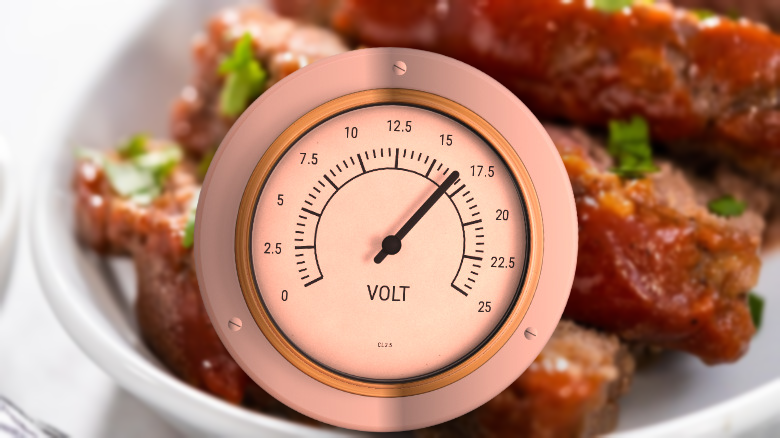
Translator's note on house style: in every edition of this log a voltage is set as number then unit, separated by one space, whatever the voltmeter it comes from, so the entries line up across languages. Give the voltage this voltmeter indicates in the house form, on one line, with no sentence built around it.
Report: 16.5 V
